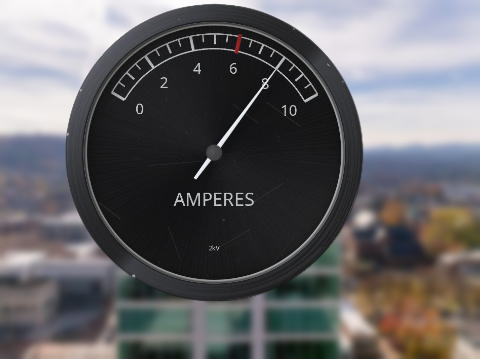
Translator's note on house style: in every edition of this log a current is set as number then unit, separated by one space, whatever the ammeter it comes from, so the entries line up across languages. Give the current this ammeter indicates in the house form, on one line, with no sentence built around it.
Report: 8 A
